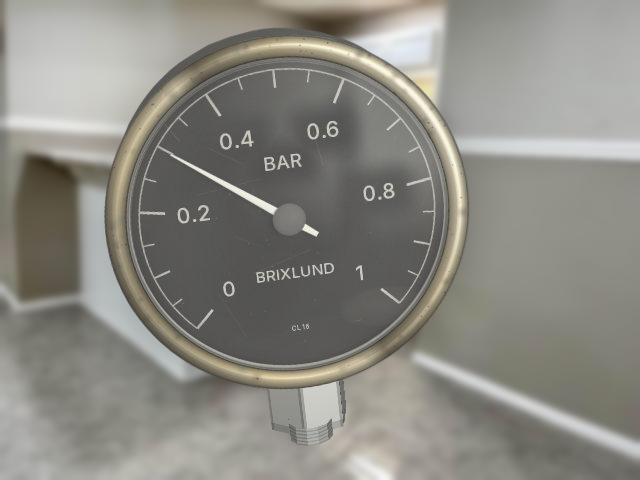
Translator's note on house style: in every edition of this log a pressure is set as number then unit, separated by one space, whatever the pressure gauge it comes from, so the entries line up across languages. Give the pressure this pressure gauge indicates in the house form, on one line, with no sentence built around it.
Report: 0.3 bar
